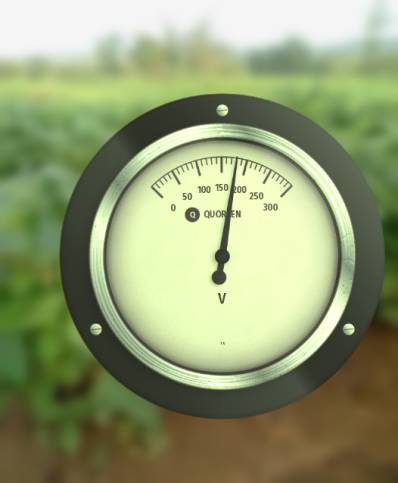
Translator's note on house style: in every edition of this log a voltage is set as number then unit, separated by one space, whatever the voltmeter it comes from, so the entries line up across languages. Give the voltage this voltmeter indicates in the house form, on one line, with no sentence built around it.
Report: 180 V
